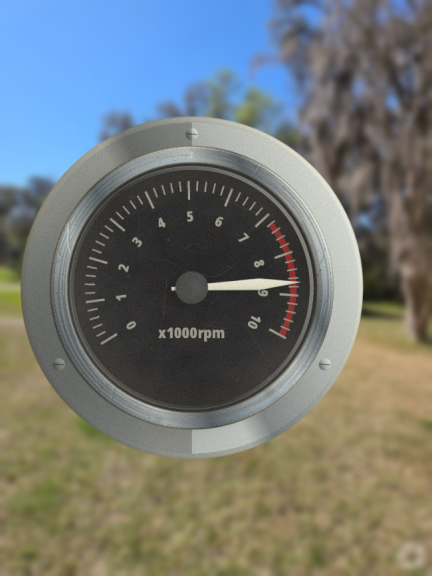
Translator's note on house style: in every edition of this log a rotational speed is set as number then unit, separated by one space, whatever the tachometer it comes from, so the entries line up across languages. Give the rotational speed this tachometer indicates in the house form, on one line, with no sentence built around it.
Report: 8700 rpm
